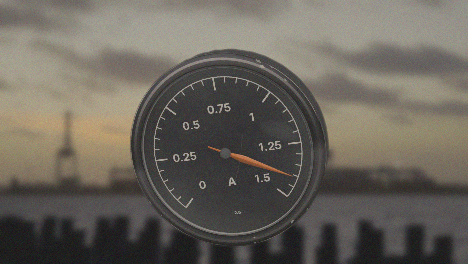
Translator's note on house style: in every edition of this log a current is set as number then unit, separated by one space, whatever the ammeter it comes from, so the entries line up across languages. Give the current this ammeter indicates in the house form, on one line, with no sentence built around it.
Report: 1.4 A
